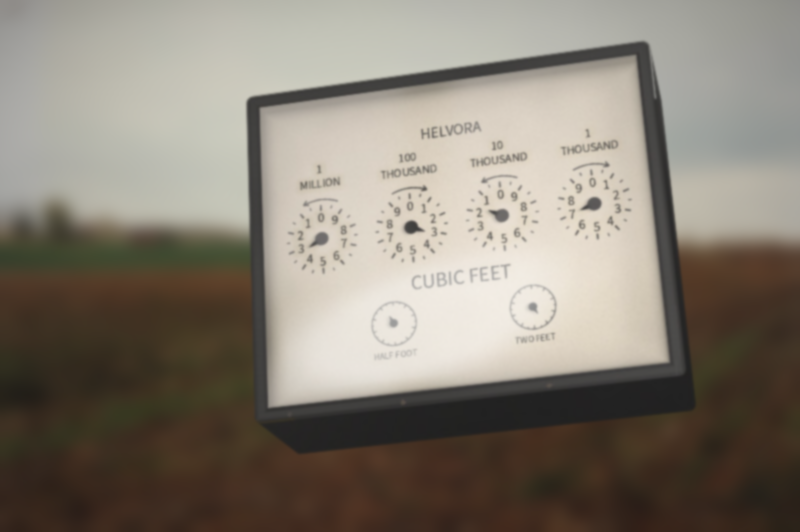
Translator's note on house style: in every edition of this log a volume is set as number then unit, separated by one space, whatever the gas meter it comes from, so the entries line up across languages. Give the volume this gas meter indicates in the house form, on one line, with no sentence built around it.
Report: 331700 ft³
